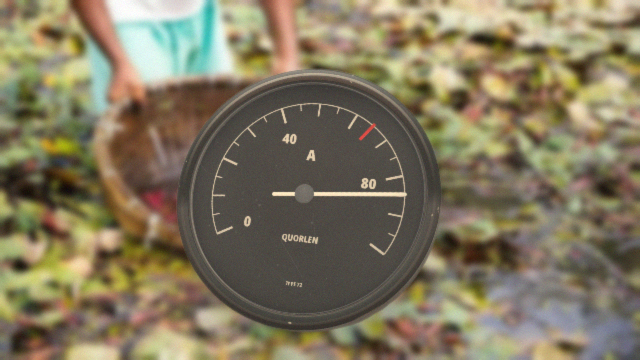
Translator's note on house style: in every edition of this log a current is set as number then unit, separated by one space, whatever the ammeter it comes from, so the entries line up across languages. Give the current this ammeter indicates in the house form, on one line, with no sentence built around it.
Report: 85 A
